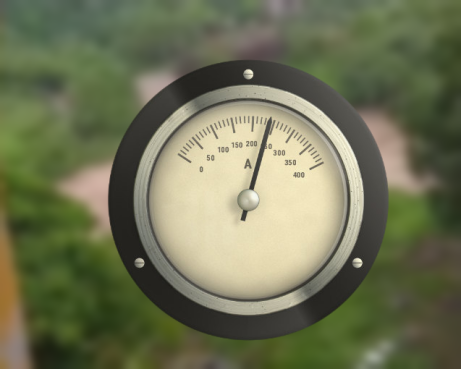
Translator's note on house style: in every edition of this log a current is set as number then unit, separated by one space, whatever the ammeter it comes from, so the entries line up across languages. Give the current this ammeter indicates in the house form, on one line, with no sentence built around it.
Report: 240 A
